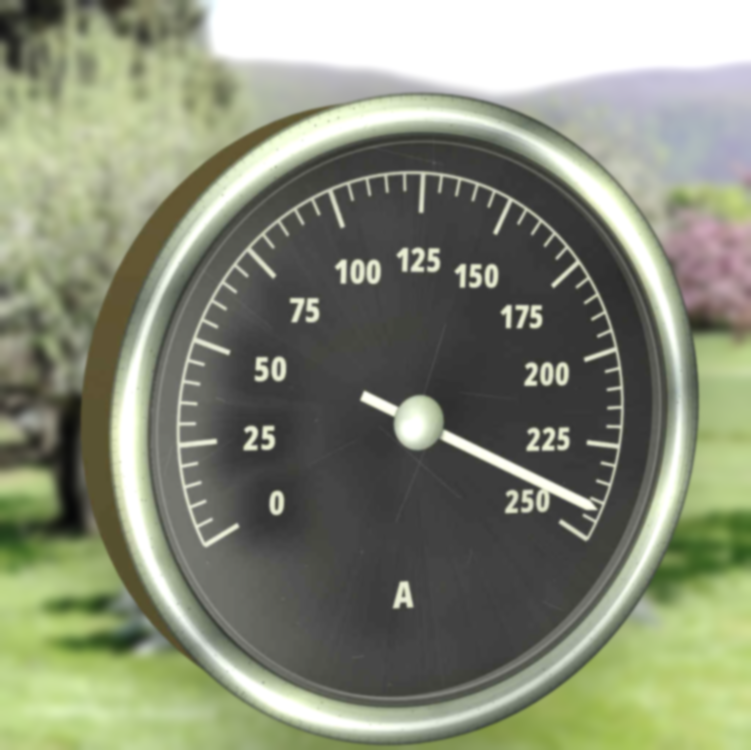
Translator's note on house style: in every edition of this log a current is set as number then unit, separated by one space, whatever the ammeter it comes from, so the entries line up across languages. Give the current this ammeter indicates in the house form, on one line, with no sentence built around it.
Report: 242.5 A
